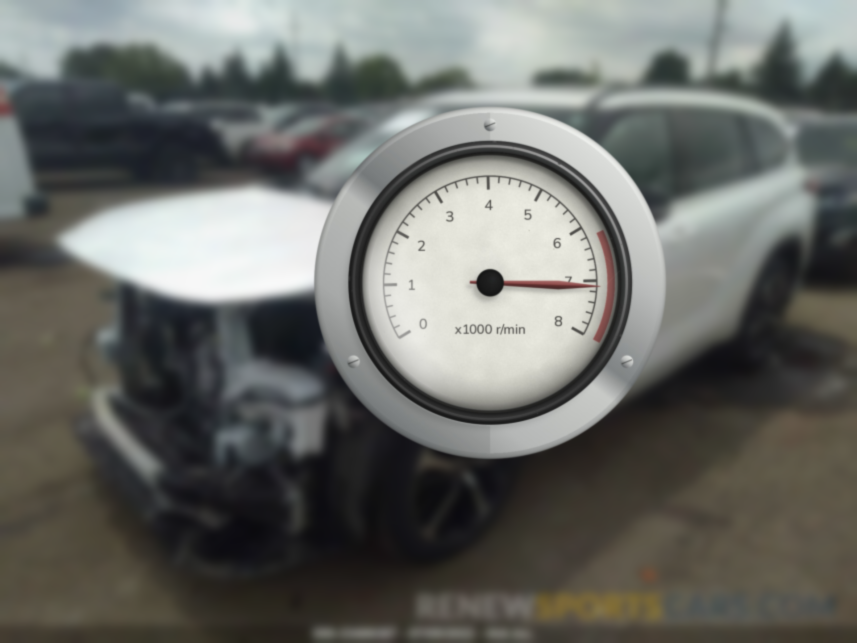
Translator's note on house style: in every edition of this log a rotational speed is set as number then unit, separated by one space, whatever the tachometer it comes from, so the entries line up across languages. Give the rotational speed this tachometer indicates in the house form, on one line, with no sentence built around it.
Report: 7100 rpm
